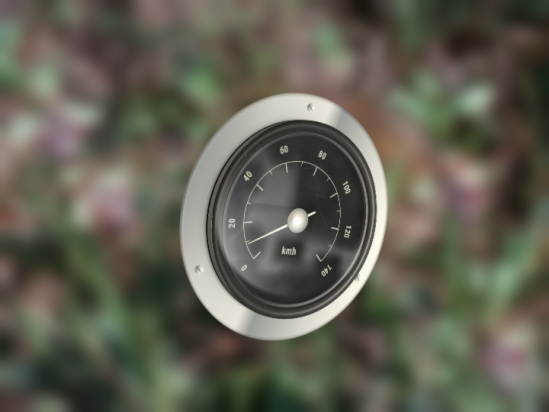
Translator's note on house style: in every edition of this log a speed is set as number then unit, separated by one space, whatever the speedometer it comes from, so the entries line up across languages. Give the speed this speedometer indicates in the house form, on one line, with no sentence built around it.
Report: 10 km/h
